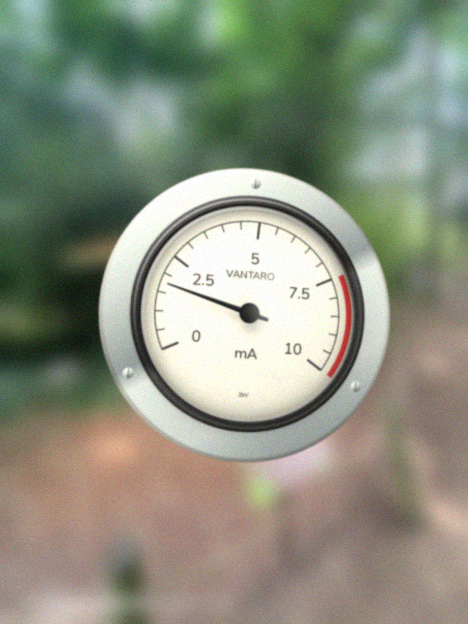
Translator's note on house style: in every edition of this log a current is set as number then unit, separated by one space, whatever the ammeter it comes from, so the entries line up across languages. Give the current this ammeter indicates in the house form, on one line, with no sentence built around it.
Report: 1.75 mA
